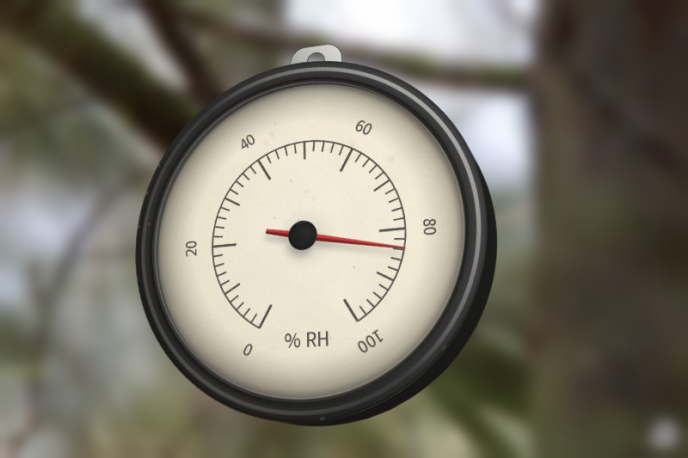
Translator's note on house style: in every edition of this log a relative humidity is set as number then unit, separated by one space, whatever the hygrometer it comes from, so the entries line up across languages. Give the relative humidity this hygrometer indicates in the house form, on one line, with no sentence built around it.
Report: 84 %
